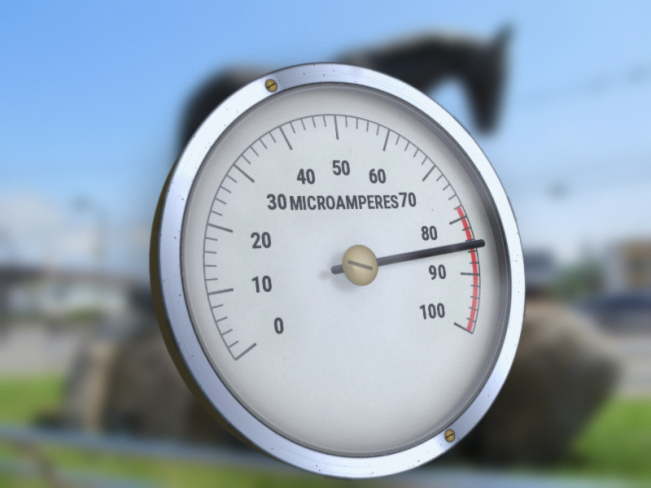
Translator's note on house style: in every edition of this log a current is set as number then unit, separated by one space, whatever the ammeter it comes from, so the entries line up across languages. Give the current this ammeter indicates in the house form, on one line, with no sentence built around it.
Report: 85 µA
